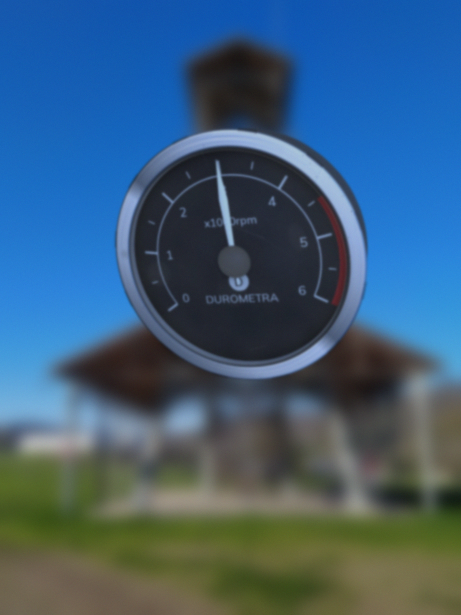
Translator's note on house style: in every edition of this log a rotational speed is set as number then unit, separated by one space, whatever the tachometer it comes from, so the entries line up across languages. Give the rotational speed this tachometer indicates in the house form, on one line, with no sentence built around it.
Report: 3000 rpm
